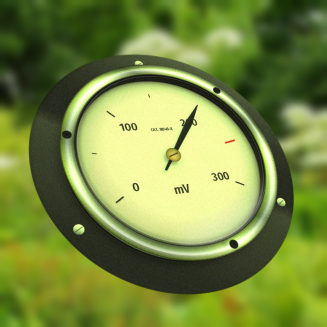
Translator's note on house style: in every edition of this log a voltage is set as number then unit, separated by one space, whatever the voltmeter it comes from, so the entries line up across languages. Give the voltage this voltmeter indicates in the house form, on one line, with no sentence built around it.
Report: 200 mV
